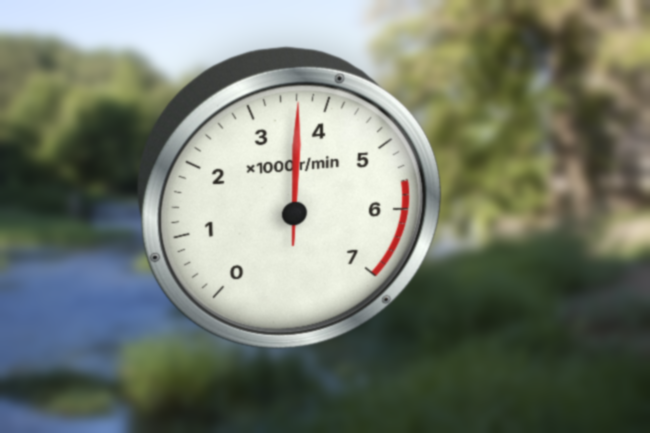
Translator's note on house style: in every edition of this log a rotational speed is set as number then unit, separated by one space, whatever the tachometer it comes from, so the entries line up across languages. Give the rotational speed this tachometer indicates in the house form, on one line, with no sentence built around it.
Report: 3600 rpm
